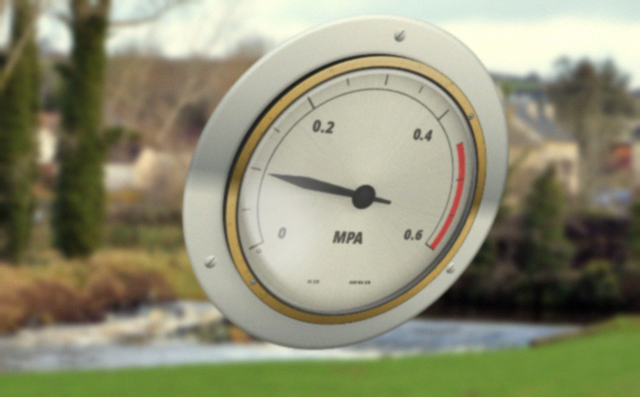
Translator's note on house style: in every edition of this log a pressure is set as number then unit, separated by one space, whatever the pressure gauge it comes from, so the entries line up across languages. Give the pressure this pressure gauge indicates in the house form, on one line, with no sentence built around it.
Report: 0.1 MPa
